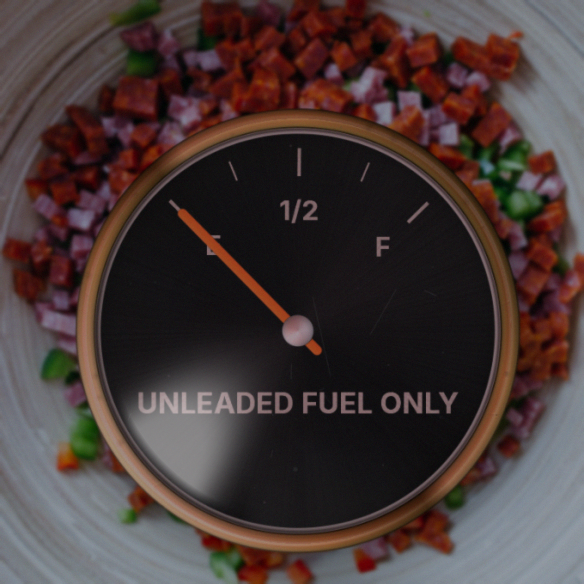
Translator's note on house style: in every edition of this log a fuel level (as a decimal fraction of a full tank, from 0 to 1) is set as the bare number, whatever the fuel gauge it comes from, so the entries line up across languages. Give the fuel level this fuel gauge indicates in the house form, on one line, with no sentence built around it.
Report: 0
